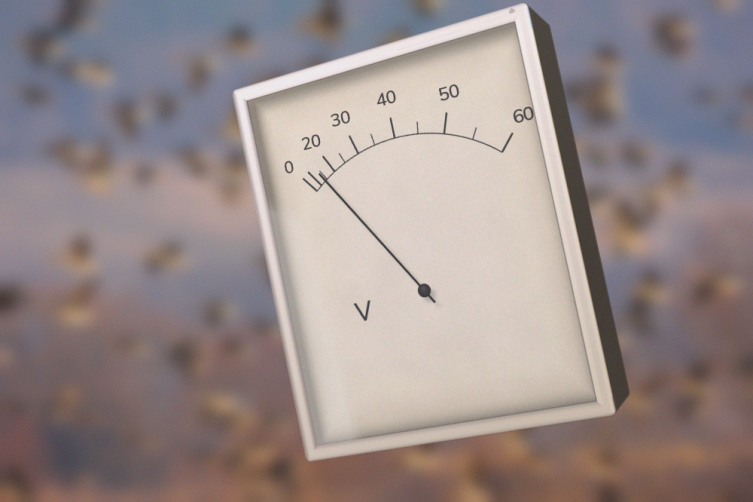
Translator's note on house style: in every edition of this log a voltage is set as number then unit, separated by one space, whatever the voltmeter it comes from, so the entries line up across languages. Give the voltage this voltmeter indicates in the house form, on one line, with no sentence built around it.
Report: 15 V
